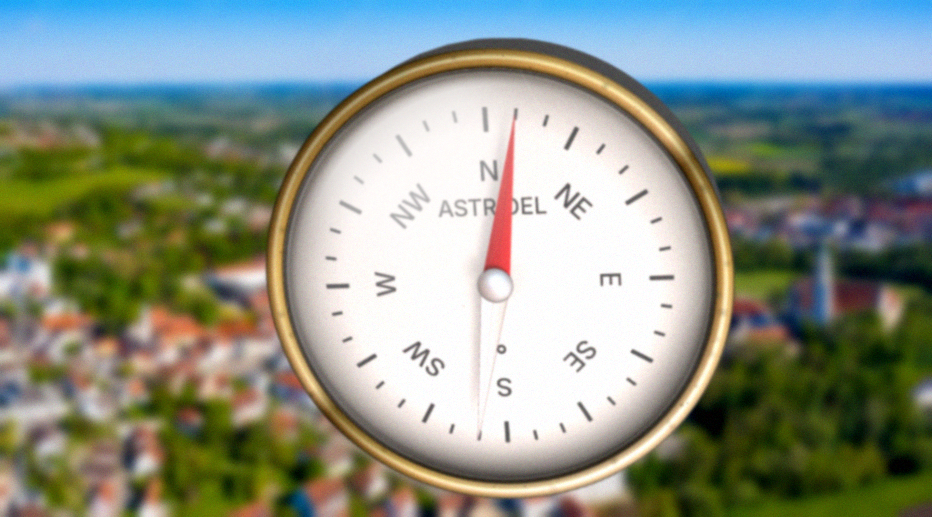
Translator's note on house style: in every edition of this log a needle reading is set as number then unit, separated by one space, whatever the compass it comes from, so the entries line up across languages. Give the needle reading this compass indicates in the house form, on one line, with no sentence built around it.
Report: 10 °
